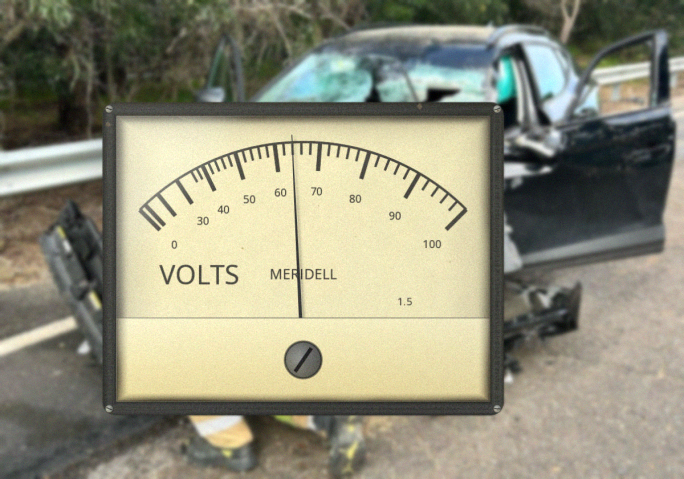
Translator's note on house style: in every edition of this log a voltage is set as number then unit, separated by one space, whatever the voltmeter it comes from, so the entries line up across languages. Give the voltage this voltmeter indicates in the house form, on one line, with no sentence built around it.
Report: 64 V
